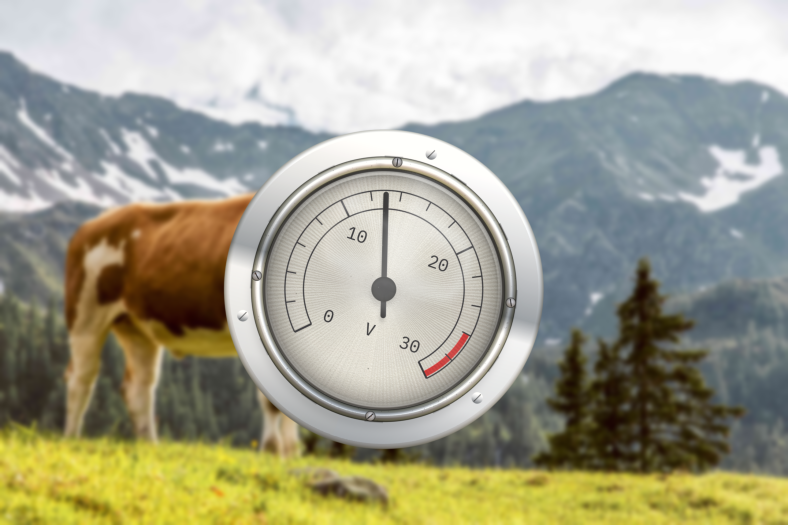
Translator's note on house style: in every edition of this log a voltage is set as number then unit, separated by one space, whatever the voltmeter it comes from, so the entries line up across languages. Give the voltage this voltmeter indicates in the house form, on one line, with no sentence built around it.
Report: 13 V
